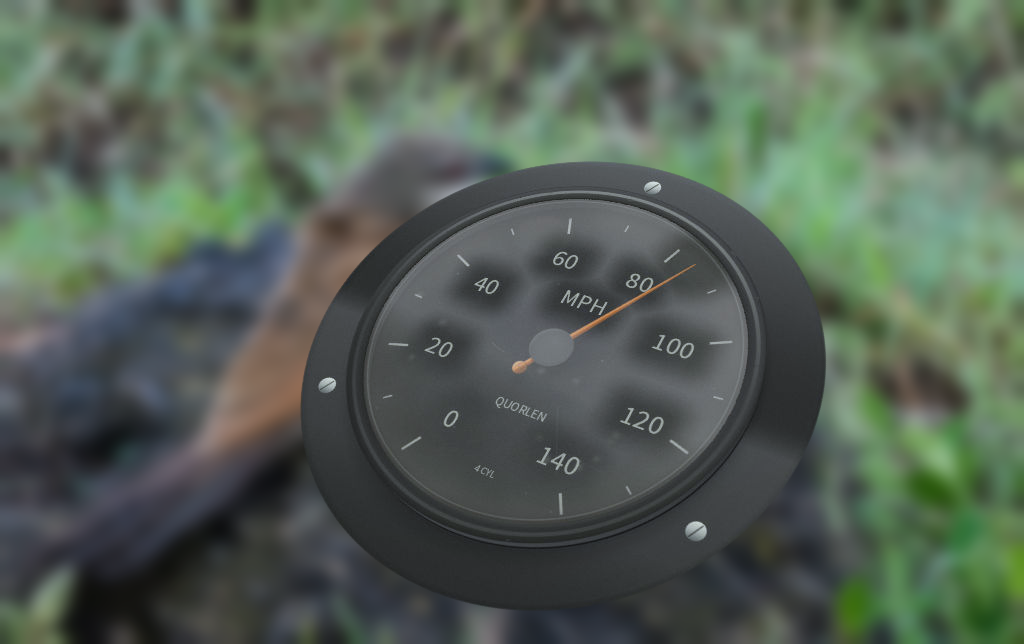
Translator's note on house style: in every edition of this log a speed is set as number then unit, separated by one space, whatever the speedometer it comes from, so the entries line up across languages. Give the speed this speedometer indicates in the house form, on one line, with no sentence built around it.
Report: 85 mph
